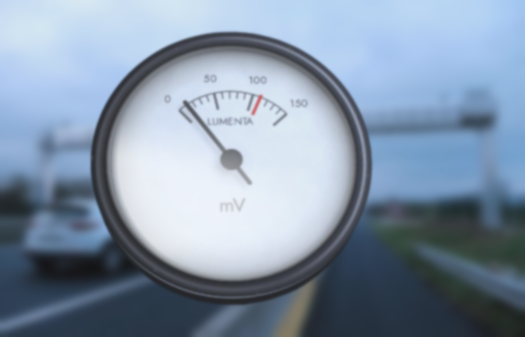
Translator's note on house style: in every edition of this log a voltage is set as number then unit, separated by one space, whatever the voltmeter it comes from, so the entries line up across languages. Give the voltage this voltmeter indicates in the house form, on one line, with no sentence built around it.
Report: 10 mV
